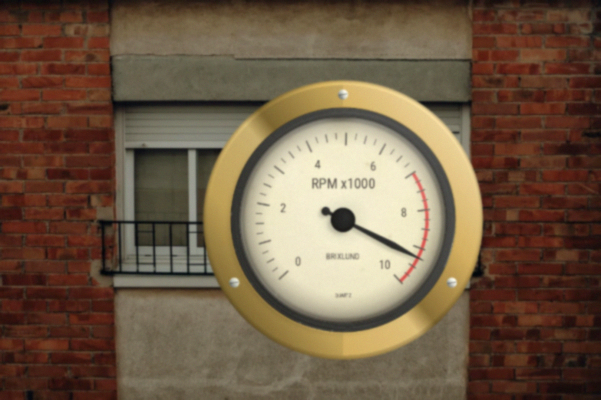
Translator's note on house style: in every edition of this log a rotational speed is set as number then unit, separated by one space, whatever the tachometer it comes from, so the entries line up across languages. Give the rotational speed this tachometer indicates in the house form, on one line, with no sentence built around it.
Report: 9250 rpm
